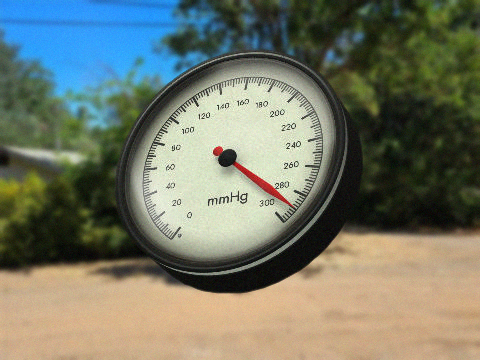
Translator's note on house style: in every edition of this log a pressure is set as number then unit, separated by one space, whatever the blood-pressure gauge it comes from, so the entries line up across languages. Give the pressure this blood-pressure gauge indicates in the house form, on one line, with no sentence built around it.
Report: 290 mmHg
